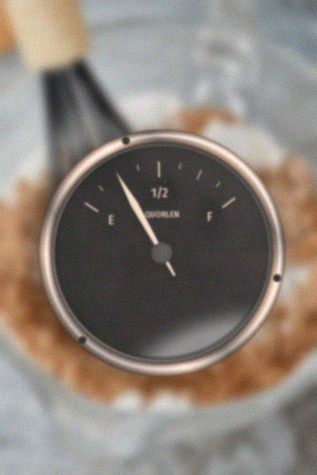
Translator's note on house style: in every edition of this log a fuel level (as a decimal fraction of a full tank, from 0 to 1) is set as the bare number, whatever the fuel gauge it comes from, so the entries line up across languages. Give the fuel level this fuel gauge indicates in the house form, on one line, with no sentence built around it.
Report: 0.25
